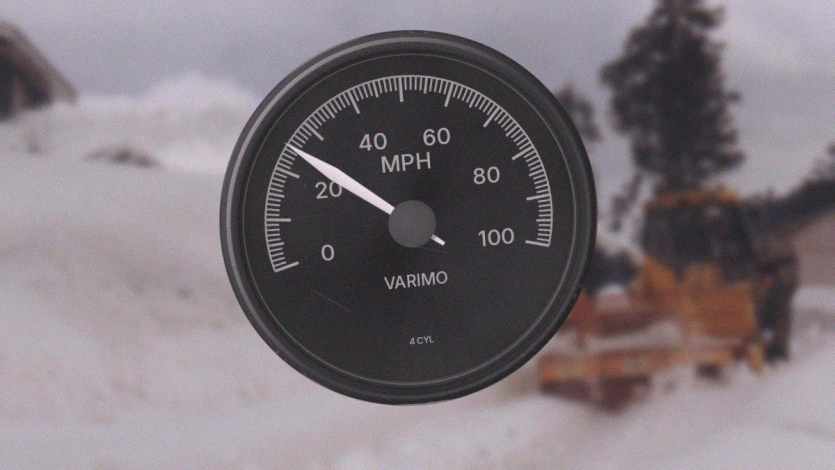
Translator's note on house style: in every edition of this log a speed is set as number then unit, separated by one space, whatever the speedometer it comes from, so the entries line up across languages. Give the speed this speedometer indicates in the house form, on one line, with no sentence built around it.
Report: 25 mph
